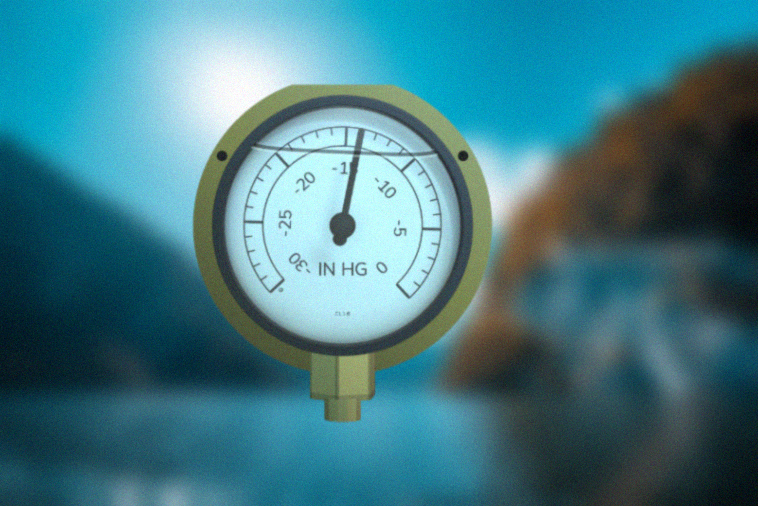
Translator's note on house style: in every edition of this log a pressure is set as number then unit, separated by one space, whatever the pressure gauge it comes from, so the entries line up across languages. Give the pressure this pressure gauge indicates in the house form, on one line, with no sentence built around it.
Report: -14 inHg
